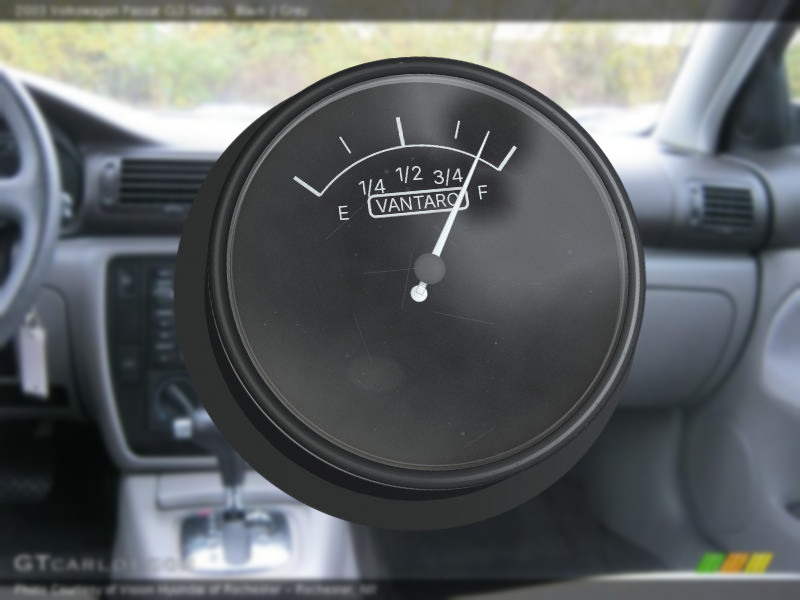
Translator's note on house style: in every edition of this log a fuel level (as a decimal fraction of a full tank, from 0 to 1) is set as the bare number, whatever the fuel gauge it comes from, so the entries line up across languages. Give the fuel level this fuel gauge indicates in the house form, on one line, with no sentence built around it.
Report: 0.875
